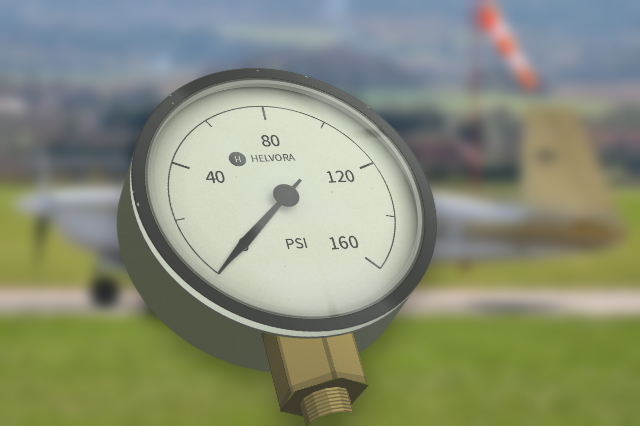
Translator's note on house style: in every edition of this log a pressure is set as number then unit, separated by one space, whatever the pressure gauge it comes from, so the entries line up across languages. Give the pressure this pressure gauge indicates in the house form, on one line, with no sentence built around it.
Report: 0 psi
